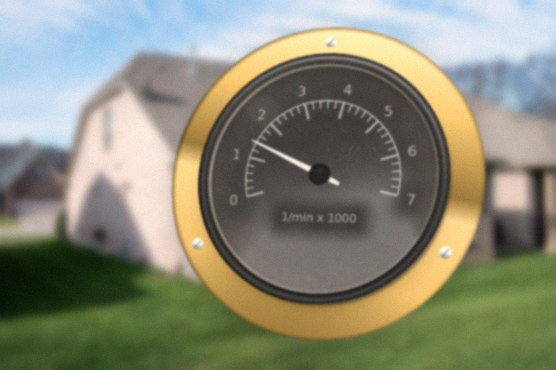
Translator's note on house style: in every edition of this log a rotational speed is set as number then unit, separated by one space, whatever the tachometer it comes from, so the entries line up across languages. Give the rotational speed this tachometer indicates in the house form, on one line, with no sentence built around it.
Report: 1400 rpm
